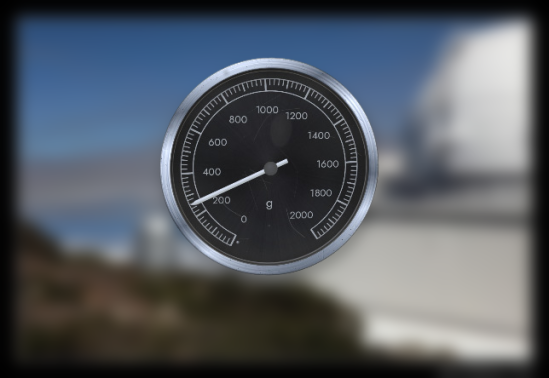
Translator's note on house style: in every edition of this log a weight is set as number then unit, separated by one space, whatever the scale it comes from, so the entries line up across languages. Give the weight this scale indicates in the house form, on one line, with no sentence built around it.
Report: 260 g
